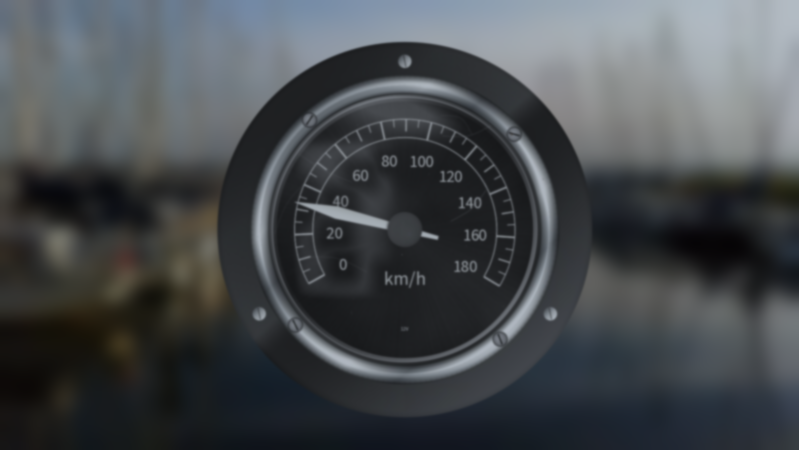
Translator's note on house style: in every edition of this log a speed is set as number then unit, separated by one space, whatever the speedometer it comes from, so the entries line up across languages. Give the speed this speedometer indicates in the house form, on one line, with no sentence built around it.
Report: 32.5 km/h
